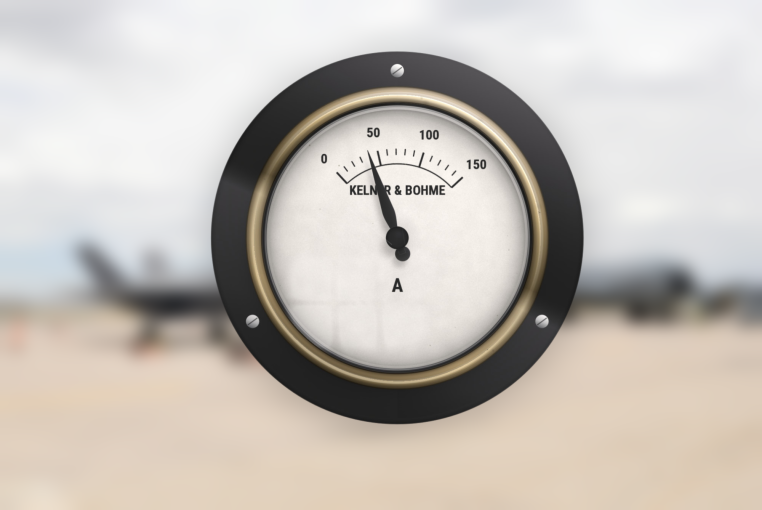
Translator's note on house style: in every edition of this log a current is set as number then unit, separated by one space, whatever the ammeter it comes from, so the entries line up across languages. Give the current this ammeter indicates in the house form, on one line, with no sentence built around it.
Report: 40 A
